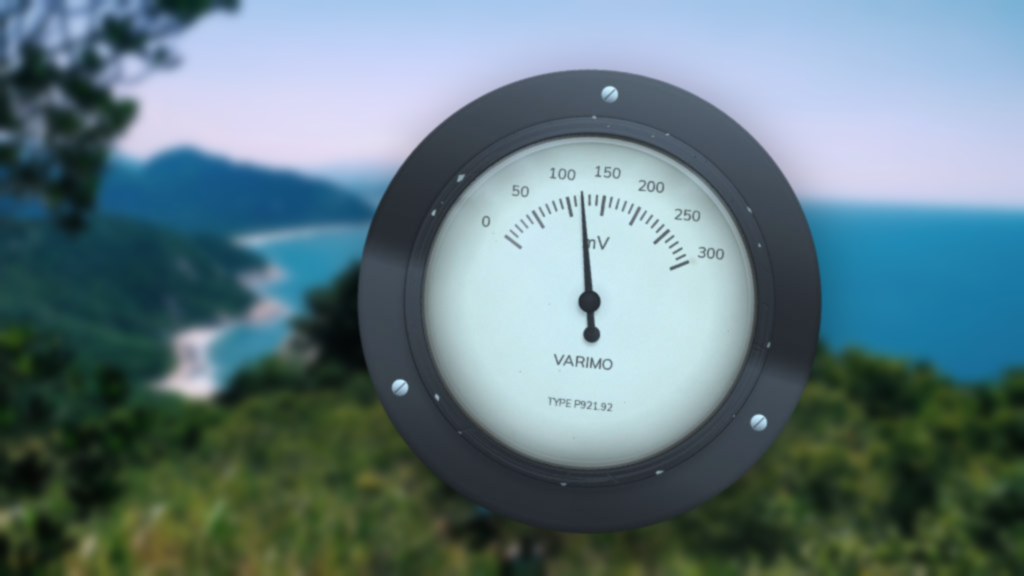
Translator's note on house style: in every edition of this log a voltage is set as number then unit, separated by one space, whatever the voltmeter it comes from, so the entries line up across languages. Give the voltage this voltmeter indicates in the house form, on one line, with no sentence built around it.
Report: 120 mV
